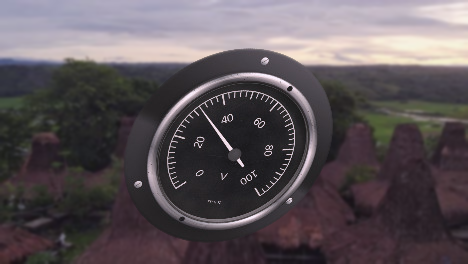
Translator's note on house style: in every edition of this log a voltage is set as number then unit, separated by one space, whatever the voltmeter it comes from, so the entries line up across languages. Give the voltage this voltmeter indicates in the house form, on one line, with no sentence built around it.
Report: 32 V
